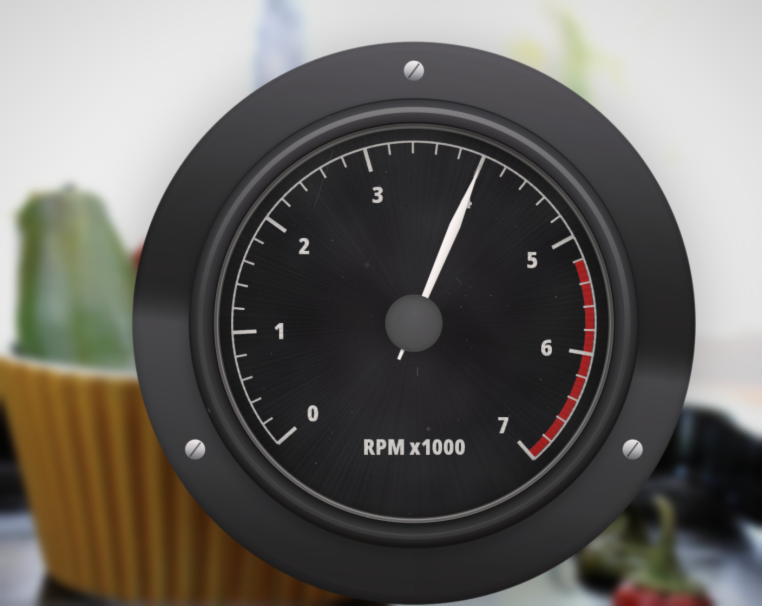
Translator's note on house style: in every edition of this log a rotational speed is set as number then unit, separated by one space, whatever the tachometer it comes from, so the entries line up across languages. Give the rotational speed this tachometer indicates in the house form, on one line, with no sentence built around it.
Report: 4000 rpm
